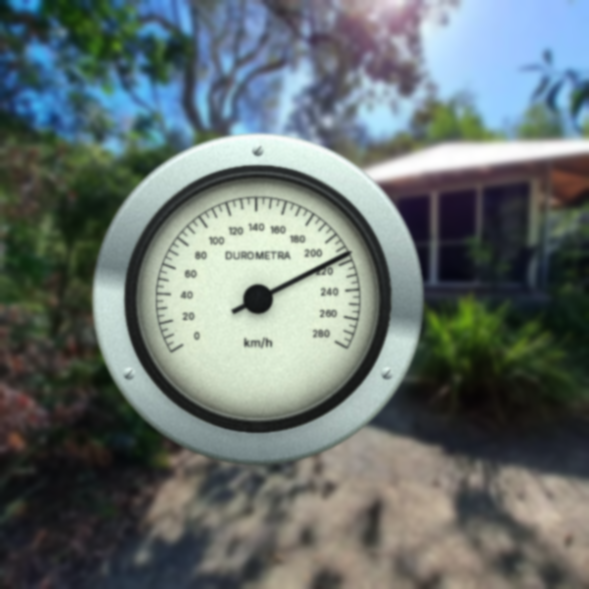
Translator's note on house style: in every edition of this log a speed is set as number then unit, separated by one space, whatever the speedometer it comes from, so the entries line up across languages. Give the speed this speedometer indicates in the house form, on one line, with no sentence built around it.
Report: 215 km/h
